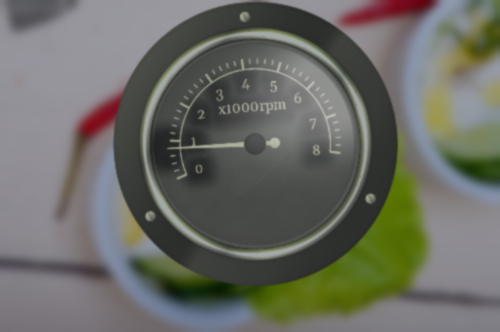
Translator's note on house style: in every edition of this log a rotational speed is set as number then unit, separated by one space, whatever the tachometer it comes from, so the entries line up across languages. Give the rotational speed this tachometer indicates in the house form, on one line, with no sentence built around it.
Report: 800 rpm
